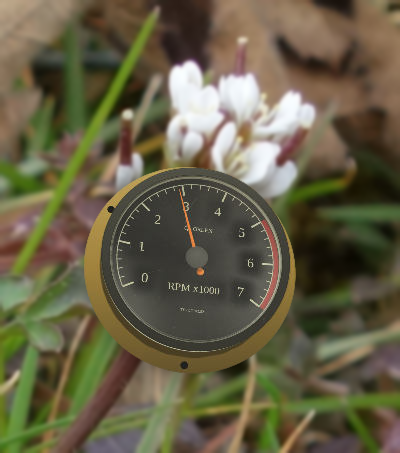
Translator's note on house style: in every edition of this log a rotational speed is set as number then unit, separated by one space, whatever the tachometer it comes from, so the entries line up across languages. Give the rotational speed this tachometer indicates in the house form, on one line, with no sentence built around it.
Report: 2900 rpm
